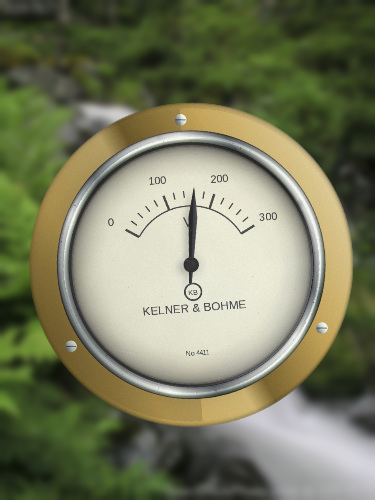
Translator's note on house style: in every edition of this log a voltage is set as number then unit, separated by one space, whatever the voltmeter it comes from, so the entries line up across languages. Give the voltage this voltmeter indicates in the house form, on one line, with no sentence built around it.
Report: 160 V
